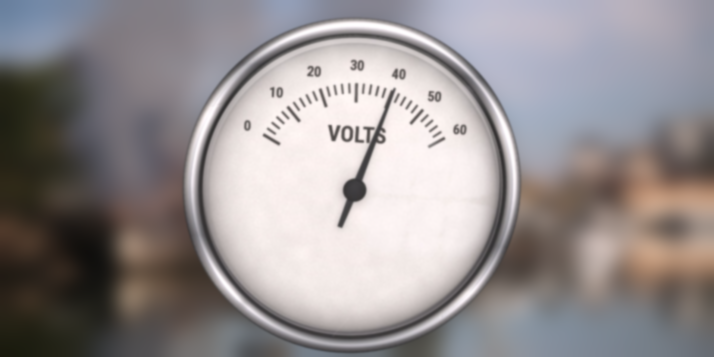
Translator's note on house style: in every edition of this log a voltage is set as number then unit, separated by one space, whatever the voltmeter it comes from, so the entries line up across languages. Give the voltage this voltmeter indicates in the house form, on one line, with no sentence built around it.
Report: 40 V
